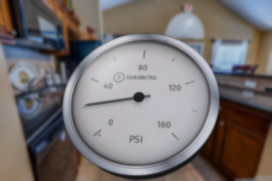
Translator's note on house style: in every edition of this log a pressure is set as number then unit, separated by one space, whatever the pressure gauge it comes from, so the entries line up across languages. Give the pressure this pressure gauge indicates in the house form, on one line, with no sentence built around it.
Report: 20 psi
